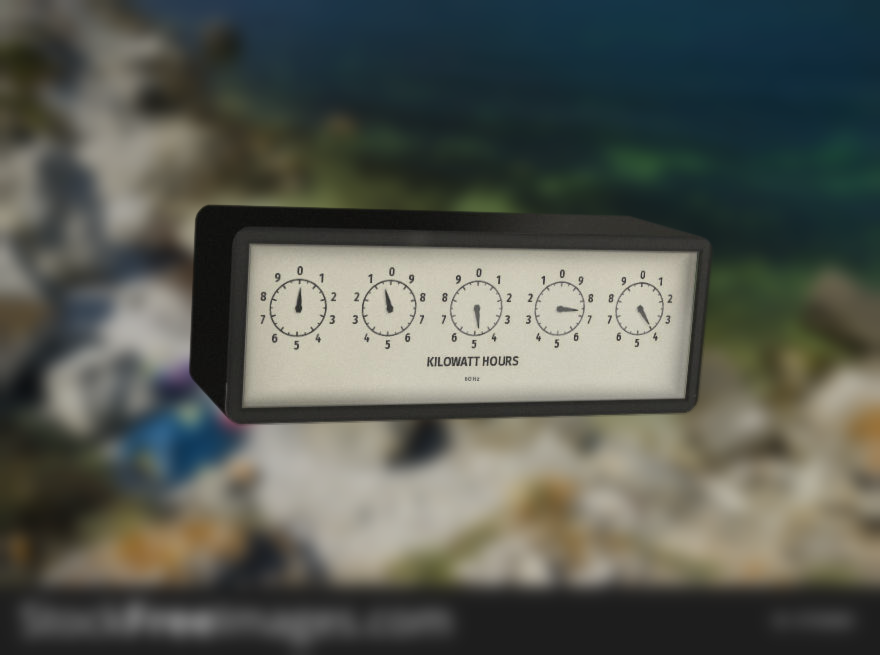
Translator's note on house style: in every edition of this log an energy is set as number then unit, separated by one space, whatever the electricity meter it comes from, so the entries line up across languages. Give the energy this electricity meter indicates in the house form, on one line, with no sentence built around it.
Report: 474 kWh
